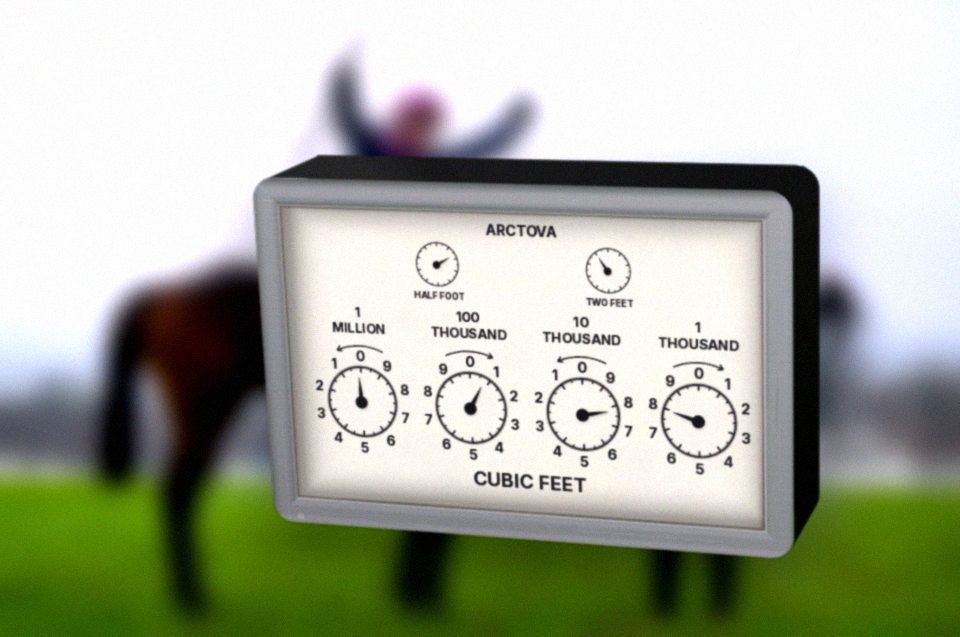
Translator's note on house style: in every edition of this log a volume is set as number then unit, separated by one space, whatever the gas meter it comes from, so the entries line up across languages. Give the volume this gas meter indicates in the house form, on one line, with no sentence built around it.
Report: 7800 ft³
